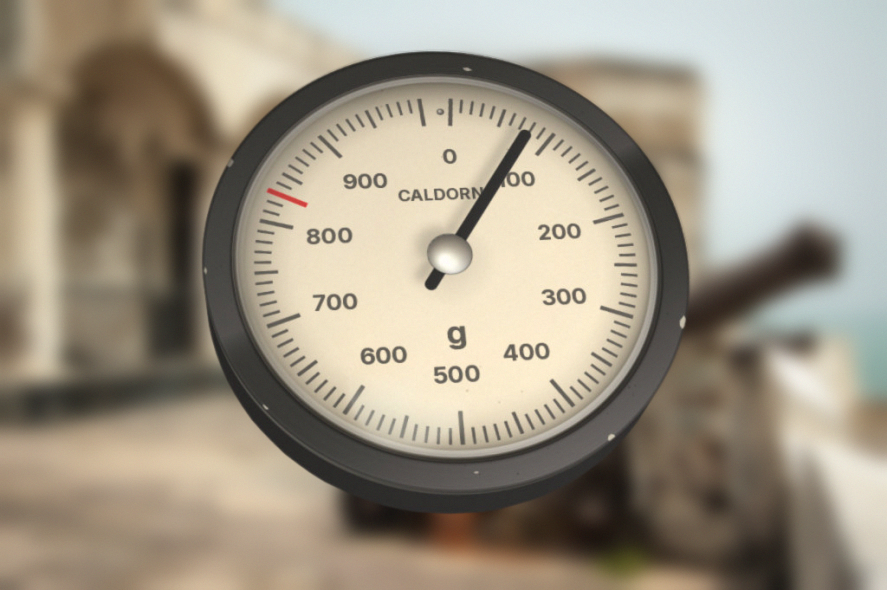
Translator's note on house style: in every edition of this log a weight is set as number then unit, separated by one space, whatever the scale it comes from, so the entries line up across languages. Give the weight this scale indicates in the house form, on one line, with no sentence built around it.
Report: 80 g
